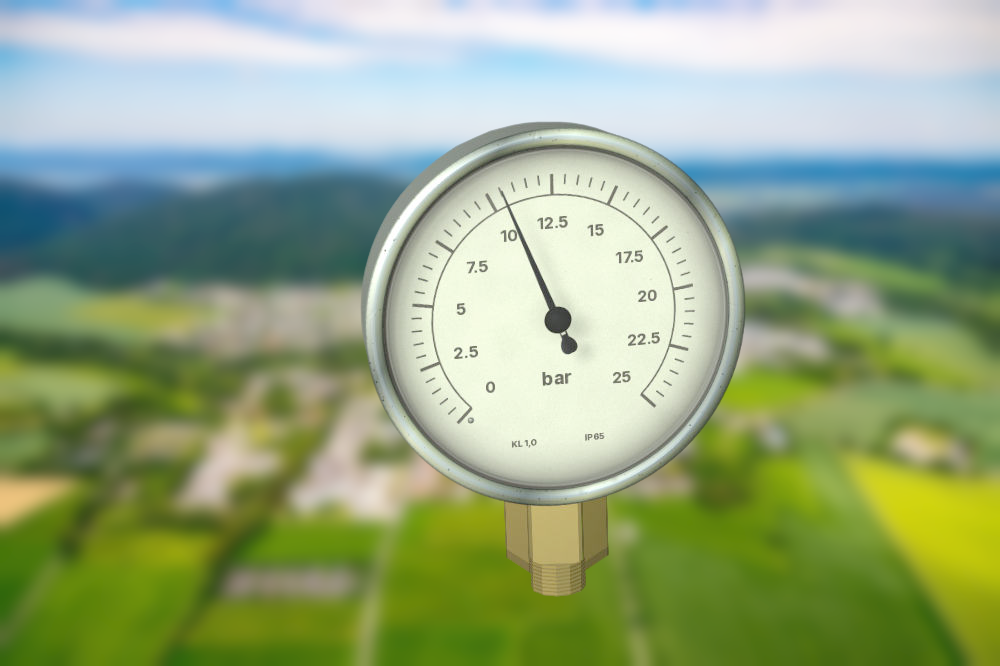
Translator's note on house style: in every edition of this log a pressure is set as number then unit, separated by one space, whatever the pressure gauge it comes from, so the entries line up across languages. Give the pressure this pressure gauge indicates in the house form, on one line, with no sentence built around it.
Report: 10.5 bar
